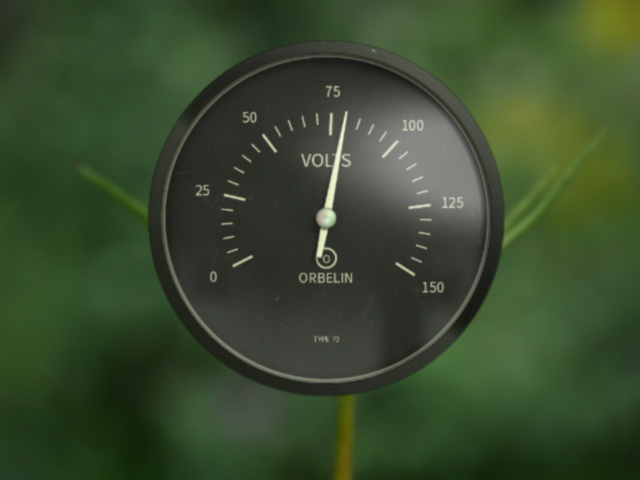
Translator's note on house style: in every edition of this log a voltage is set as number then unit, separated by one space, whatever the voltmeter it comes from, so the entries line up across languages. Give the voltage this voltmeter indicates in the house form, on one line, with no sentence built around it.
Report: 80 V
